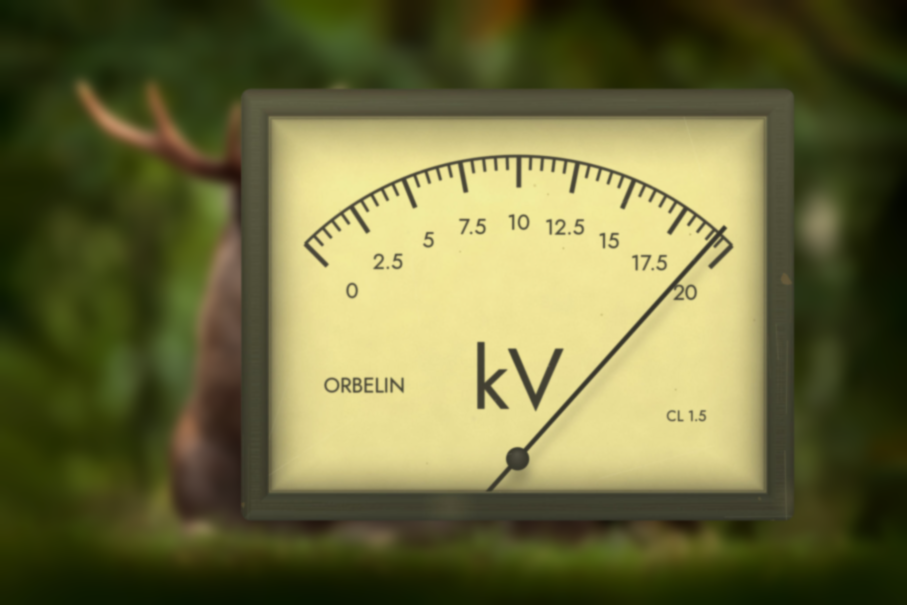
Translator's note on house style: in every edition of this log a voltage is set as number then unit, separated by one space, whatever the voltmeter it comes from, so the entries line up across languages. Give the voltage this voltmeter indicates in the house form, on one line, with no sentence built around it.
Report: 19.25 kV
